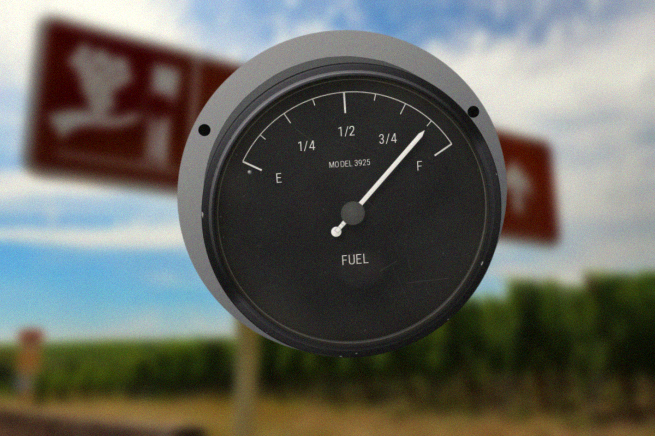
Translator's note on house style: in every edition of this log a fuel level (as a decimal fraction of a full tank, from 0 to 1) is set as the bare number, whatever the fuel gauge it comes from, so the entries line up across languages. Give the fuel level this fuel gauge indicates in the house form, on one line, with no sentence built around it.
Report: 0.875
